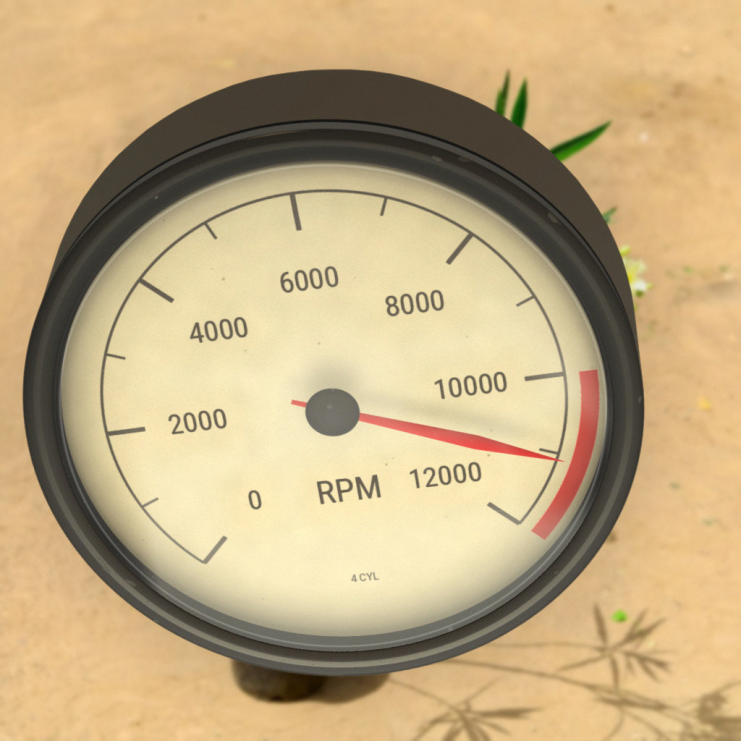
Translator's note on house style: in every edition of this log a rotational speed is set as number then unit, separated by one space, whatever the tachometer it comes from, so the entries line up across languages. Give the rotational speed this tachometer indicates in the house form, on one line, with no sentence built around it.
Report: 11000 rpm
